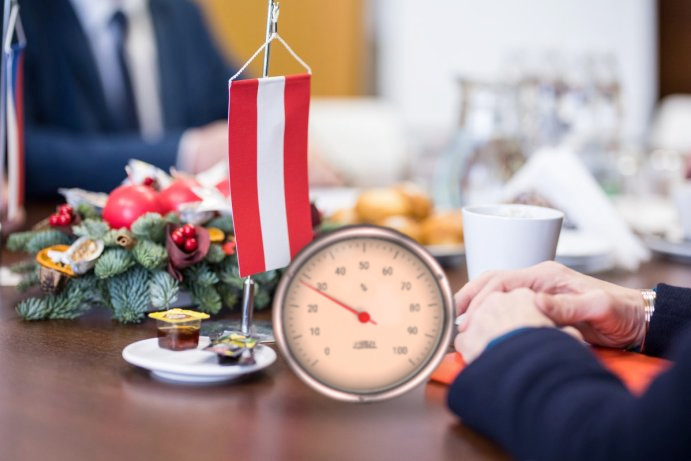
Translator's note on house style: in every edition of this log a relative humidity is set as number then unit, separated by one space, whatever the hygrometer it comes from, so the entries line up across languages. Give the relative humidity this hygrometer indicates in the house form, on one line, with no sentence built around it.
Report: 28 %
